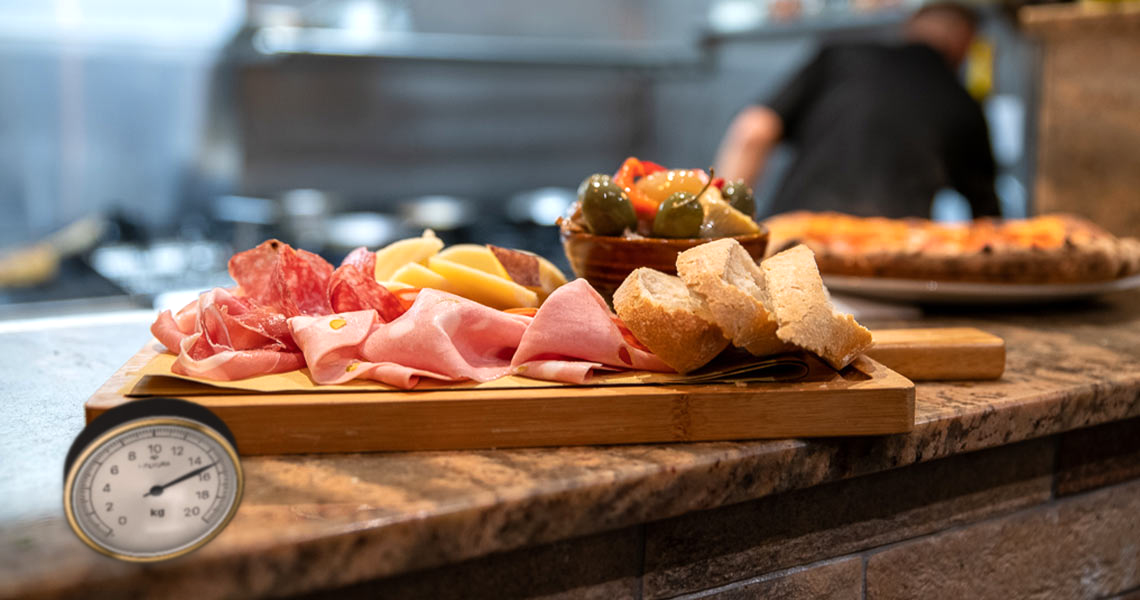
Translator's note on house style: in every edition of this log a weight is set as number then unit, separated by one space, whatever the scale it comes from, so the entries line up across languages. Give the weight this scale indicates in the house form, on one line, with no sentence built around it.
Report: 15 kg
